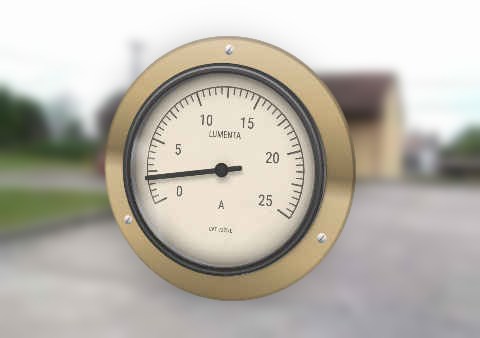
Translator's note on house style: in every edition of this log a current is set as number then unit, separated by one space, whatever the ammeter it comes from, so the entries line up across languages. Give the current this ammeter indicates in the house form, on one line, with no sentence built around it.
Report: 2 A
